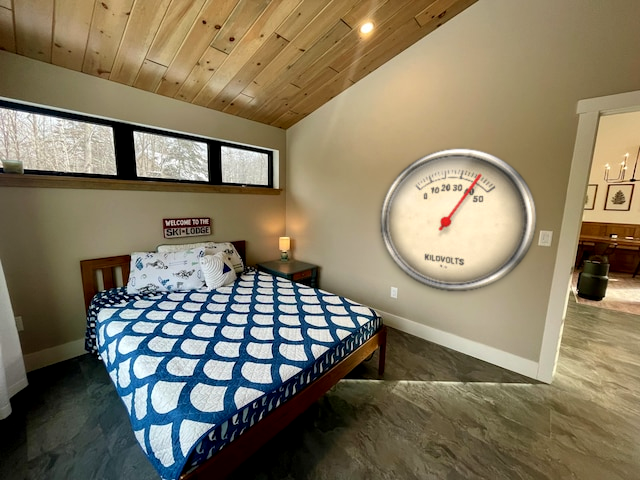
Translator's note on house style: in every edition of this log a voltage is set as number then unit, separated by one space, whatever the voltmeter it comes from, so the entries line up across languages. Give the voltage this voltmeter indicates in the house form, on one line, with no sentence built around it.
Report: 40 kV
